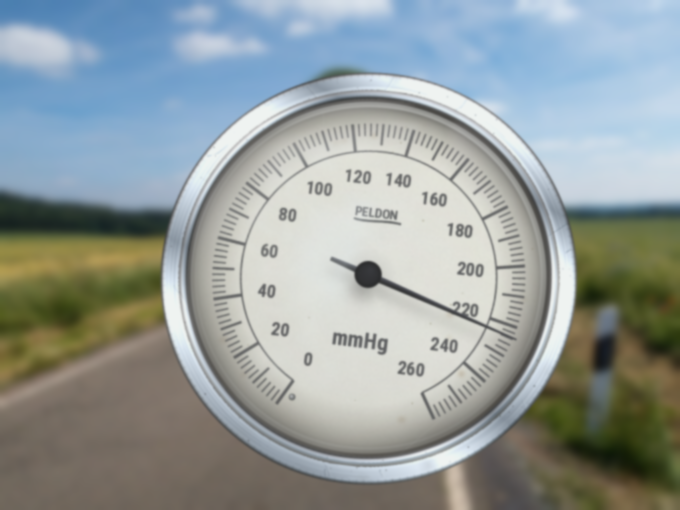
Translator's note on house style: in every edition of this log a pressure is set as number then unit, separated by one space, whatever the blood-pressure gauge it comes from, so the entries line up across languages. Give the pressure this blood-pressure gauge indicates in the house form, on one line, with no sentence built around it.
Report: 224 mmHg
